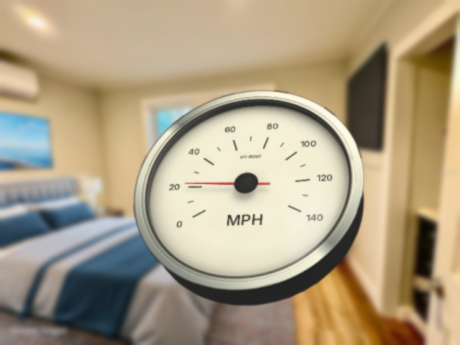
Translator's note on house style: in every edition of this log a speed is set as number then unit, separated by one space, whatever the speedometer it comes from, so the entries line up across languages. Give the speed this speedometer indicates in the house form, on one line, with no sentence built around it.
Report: 20 mph
